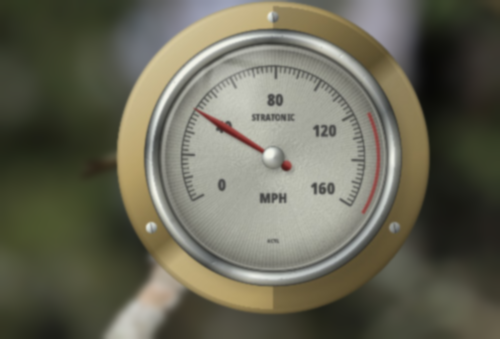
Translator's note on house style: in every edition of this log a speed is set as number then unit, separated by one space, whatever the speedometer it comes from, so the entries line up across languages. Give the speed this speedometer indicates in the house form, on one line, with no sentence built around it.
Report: 40 mph
